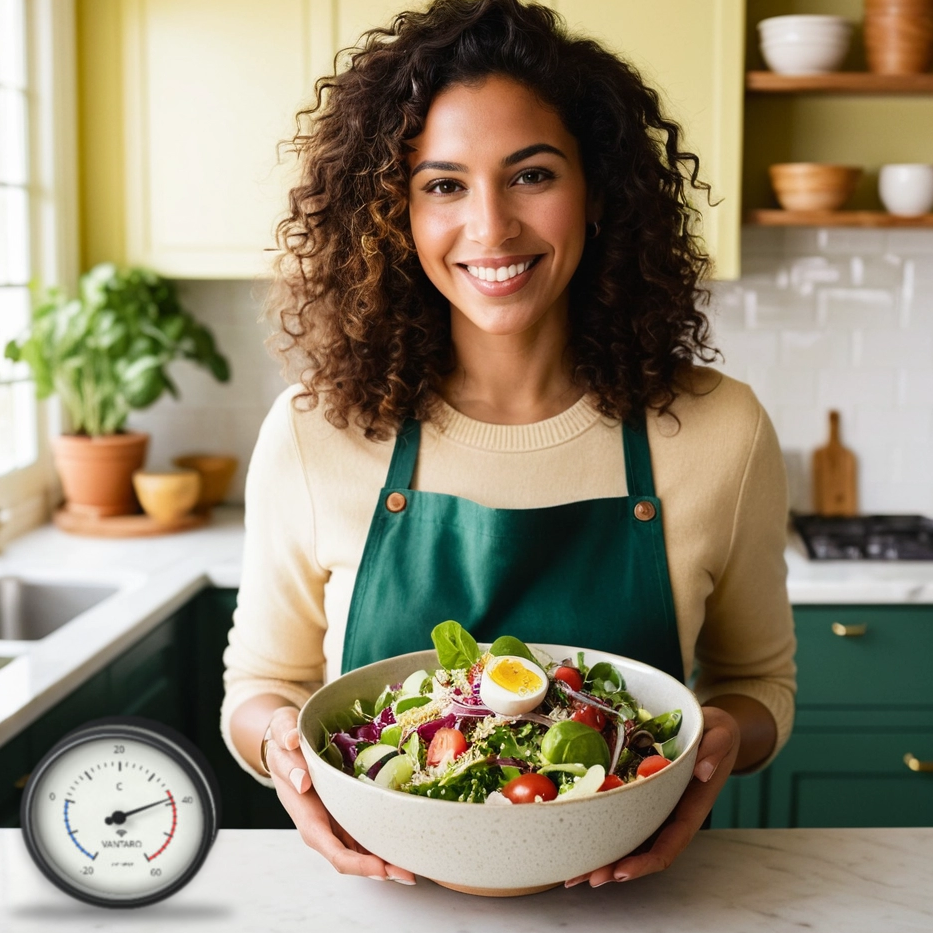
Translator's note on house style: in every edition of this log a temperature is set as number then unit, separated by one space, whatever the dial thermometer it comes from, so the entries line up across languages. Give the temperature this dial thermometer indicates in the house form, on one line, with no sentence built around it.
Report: 38 °C
